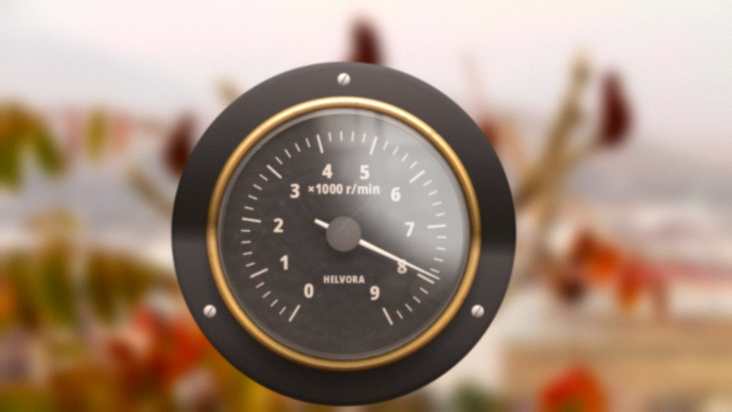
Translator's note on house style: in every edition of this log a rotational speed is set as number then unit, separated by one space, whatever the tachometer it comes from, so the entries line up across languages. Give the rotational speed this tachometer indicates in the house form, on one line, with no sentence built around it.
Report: 7900 rpm
